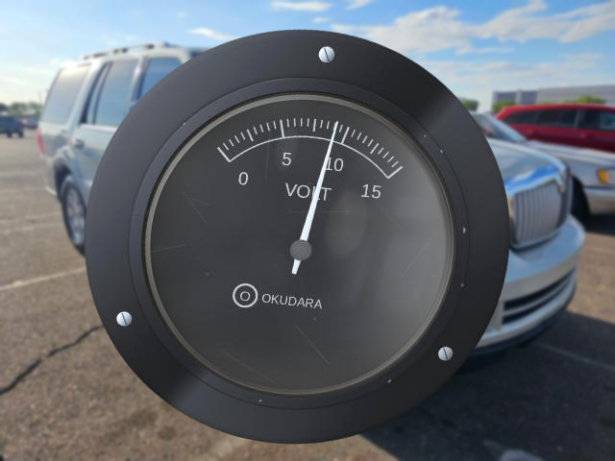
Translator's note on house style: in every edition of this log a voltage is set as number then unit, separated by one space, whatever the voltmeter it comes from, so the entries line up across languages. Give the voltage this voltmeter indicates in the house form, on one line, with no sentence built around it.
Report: 9 V
